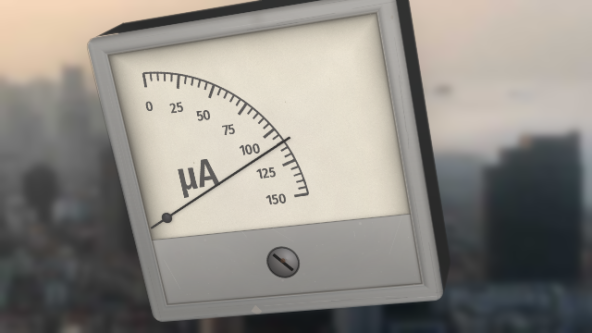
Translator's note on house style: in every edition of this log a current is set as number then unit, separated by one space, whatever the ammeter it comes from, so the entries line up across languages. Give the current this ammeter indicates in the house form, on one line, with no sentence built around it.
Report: 110 µA
